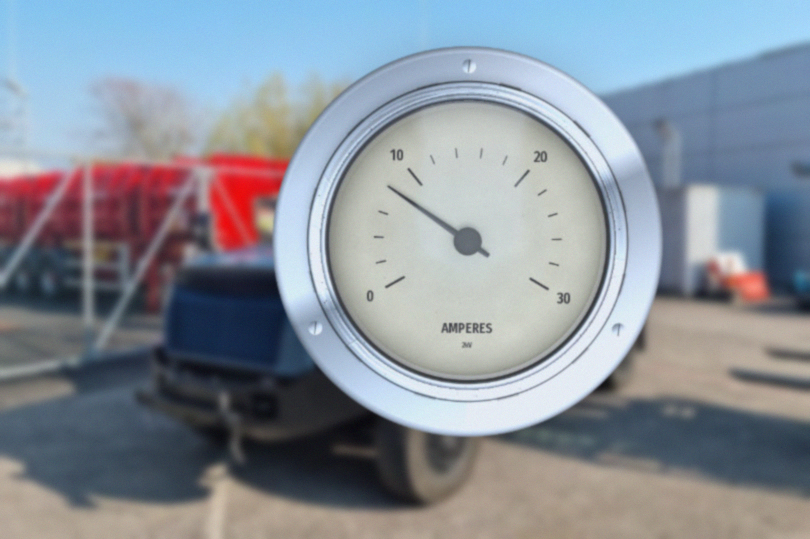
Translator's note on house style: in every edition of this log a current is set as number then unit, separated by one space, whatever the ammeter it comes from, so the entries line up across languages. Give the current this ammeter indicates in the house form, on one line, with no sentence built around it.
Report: 8 A
